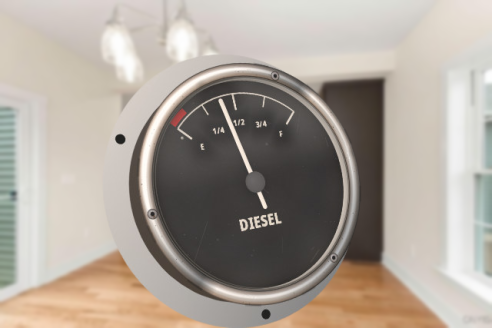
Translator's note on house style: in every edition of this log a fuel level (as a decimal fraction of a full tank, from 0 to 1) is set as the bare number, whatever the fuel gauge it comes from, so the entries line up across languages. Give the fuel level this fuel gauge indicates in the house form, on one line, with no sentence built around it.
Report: 0.375
